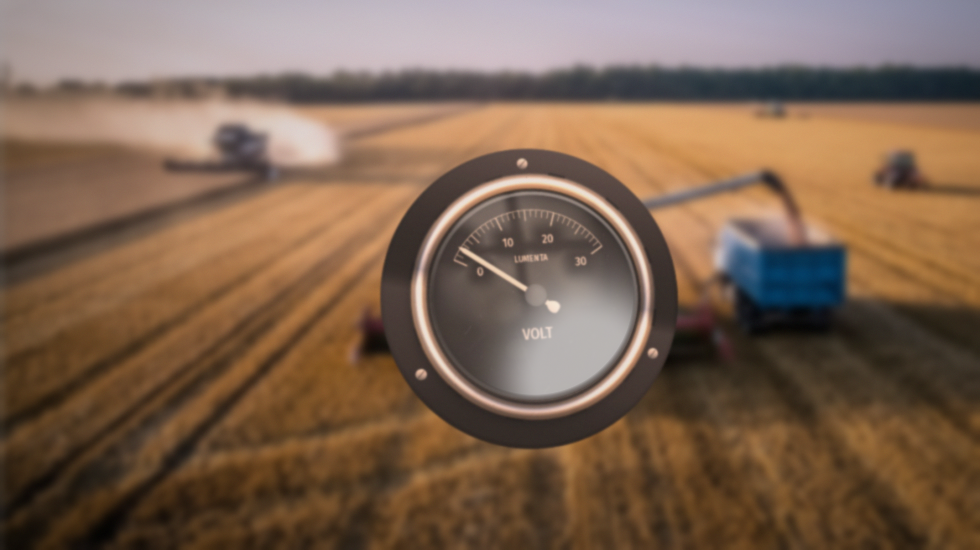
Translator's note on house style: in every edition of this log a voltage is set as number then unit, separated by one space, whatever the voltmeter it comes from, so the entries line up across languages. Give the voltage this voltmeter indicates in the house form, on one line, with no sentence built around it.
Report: 2 V
